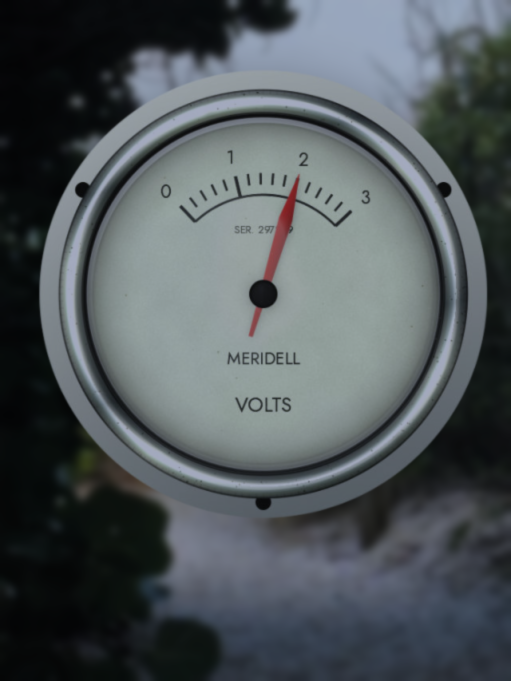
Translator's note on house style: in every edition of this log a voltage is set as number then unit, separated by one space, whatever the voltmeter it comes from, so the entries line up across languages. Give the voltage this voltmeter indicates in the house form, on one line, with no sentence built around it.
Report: 2 V
